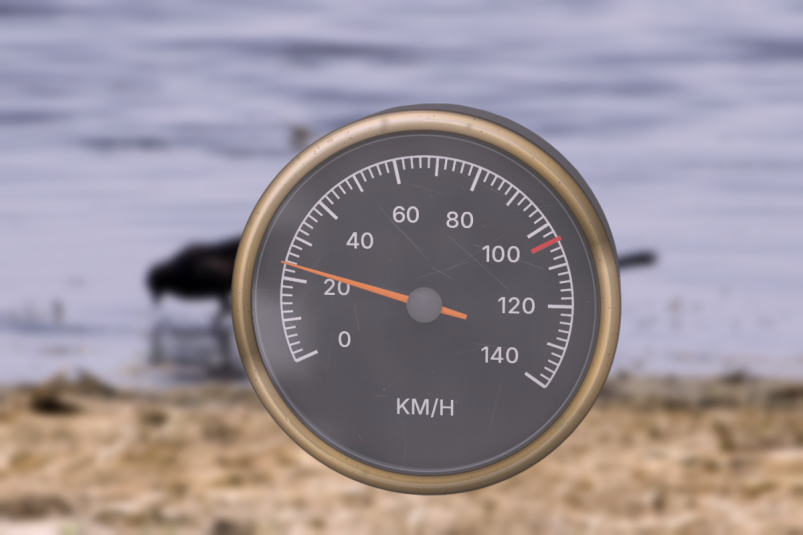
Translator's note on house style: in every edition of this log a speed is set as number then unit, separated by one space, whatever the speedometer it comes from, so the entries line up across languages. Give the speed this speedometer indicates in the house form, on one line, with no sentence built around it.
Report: 24 km/h
